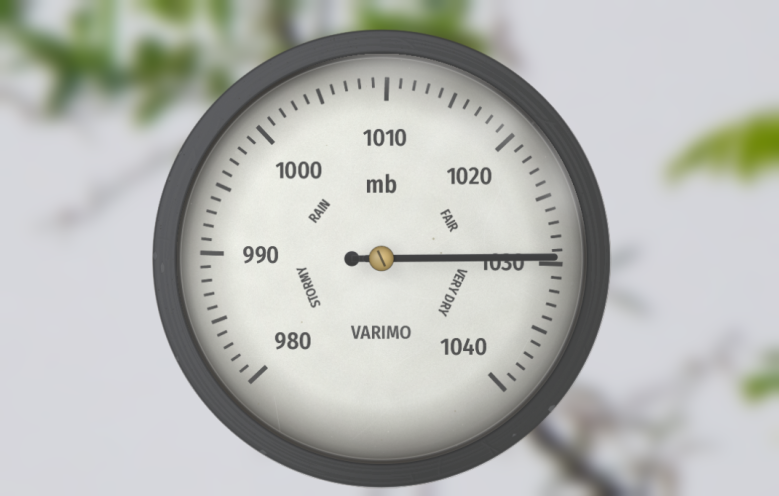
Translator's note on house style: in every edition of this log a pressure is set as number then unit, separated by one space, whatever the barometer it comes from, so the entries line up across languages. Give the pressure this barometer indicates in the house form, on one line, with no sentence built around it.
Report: 1029.5 mbar
